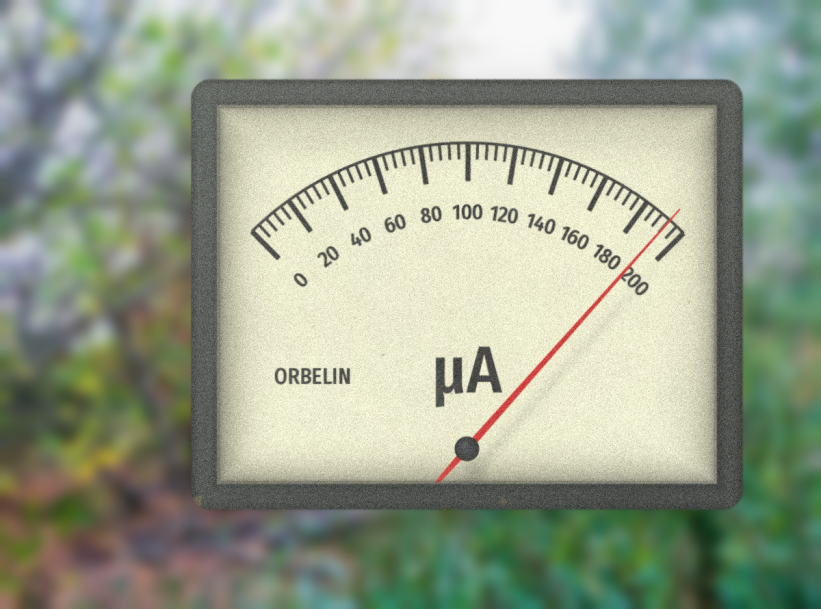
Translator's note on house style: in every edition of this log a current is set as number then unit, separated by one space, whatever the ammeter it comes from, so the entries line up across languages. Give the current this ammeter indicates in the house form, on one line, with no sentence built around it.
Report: 192 µA
